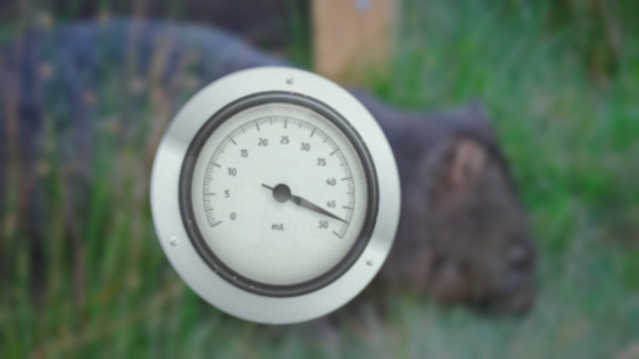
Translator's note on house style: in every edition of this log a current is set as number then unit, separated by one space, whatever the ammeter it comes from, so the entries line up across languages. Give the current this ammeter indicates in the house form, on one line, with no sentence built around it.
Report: 47.5 mA
